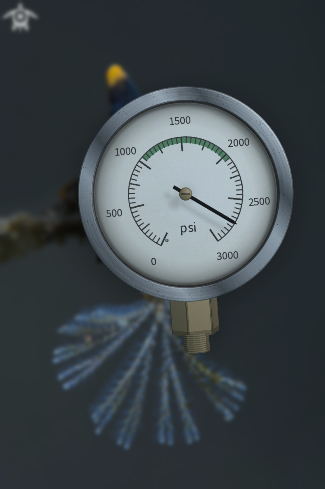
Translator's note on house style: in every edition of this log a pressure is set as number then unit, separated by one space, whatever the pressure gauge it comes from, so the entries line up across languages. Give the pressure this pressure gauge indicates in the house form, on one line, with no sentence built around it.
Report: 2750 psi
